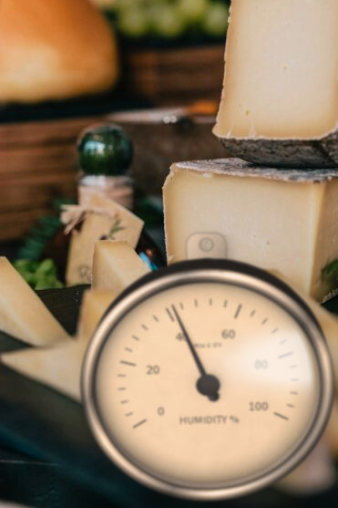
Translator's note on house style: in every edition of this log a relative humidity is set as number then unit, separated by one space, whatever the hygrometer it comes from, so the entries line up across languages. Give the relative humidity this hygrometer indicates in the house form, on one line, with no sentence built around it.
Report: 42 %
